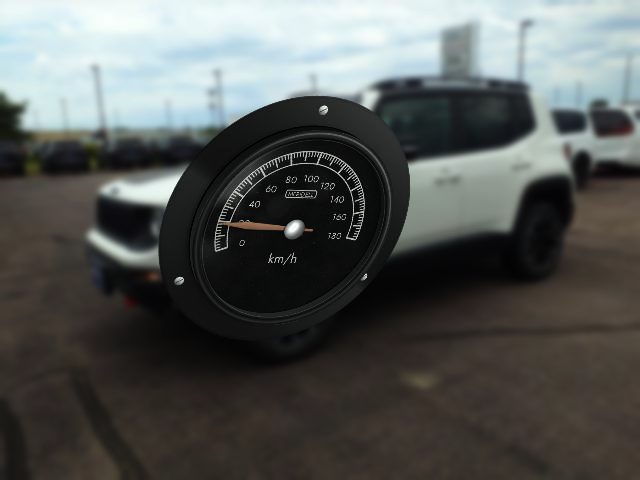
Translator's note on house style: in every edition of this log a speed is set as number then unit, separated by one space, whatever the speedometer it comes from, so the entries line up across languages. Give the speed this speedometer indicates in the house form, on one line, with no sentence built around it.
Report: 20 km/h
